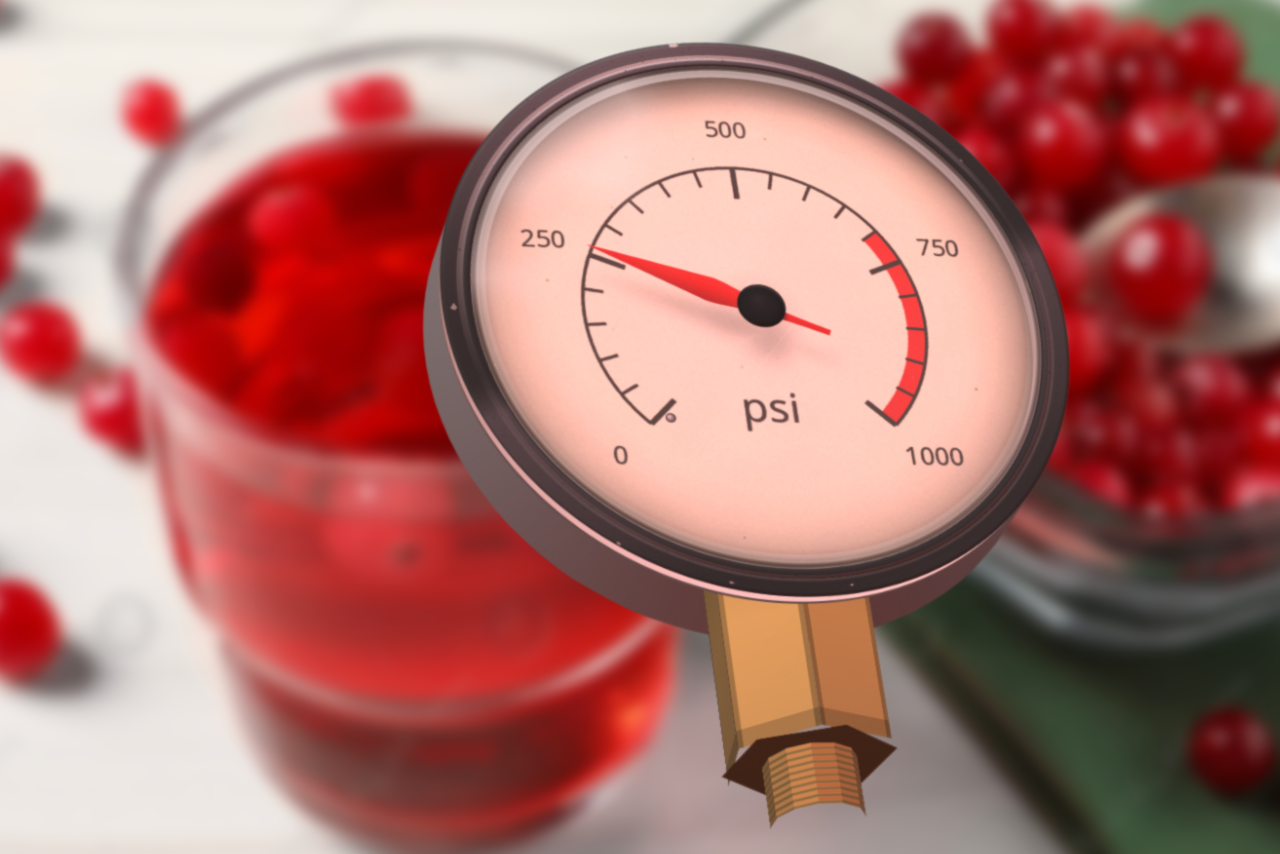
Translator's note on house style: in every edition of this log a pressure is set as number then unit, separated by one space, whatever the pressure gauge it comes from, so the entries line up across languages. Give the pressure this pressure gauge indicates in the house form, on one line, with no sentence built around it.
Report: 250 psi
